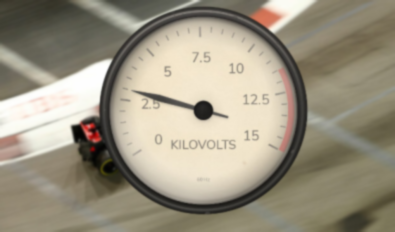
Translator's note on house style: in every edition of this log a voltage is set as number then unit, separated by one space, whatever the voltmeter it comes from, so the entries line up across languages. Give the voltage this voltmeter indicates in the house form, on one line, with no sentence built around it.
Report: 3 kV
